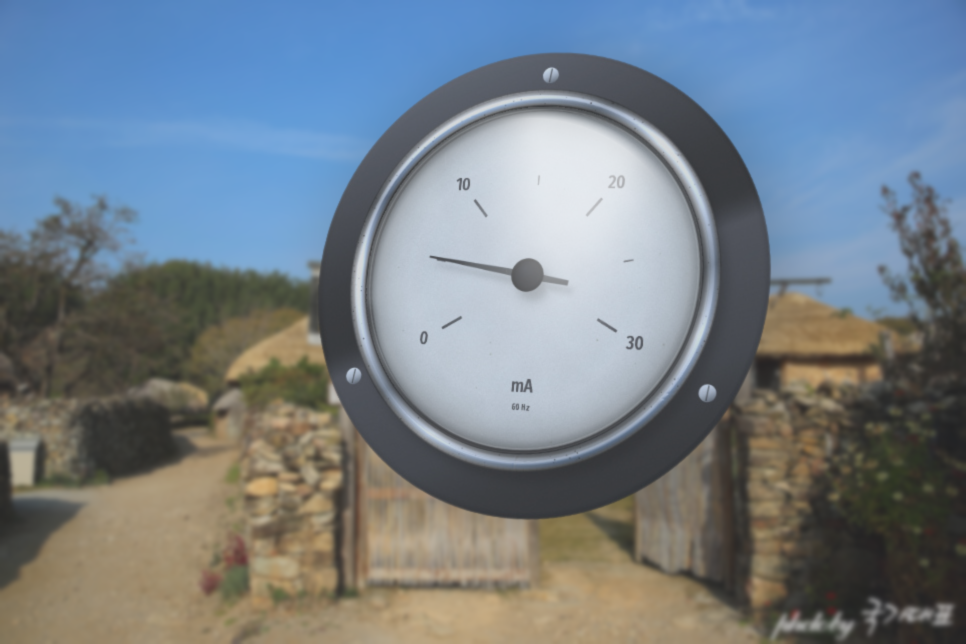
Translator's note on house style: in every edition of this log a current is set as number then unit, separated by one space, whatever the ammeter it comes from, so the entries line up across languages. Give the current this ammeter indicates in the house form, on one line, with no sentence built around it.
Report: 5 mA
